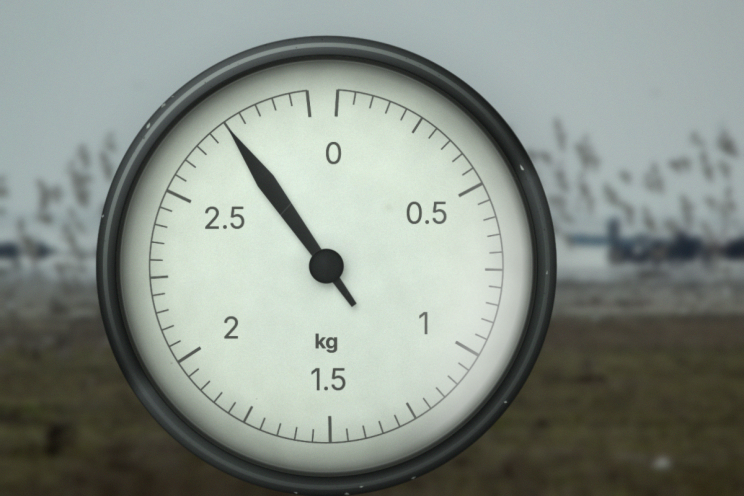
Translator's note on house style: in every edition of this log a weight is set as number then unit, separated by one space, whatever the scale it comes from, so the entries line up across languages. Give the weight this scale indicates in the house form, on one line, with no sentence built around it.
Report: 2.75 kg
